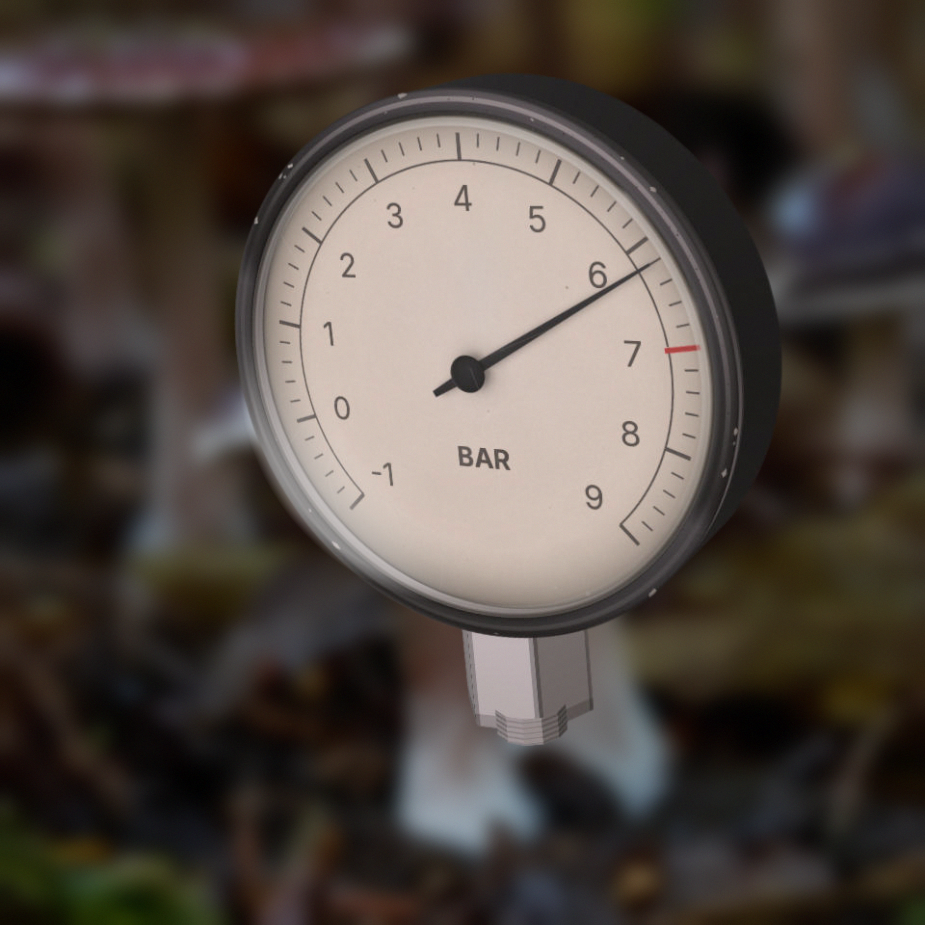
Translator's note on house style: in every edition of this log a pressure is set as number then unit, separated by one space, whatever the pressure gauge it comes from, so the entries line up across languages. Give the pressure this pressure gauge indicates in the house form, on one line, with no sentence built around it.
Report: 6.2 bar
